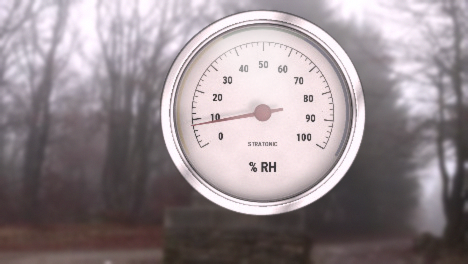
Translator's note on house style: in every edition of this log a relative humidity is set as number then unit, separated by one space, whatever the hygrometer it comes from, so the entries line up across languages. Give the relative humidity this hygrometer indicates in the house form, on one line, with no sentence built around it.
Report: 8 %
